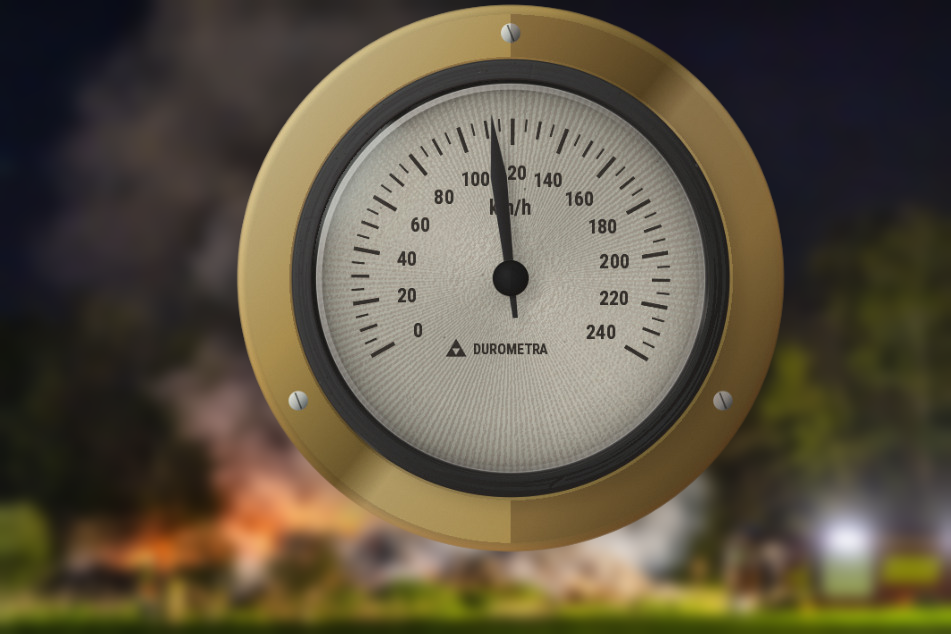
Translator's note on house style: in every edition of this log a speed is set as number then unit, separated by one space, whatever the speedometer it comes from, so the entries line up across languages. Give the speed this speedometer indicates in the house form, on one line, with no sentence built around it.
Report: 112.5 km/h
